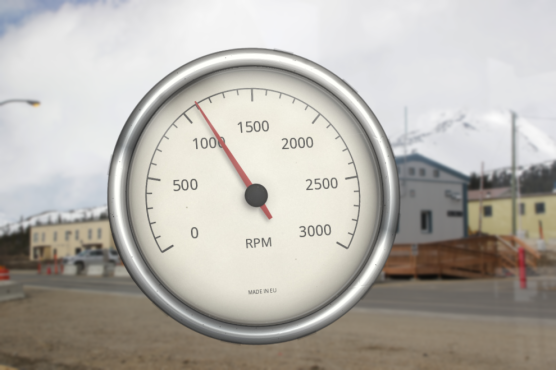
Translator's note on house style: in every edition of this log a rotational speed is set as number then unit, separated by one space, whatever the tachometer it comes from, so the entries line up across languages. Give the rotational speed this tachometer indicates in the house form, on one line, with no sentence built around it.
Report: 1100 rpm
